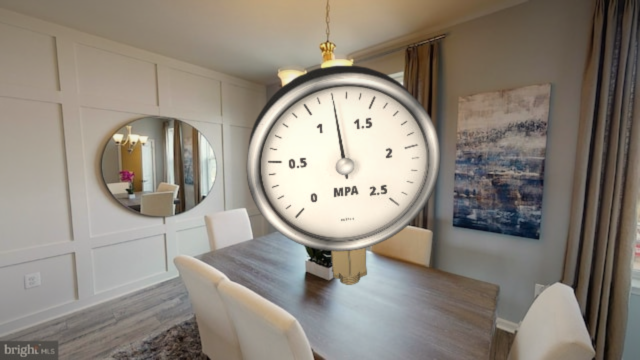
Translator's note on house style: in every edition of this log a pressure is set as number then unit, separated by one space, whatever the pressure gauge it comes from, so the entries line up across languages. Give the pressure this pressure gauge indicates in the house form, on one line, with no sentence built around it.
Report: 1.2 MPa
